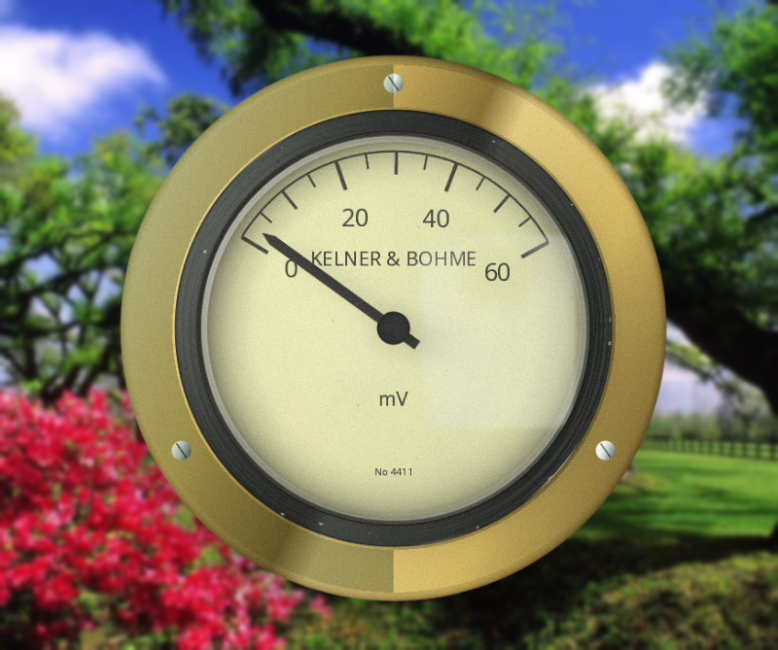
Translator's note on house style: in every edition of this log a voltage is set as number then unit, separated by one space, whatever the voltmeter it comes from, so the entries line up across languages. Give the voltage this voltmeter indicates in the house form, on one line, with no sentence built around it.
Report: 2.5 mV
